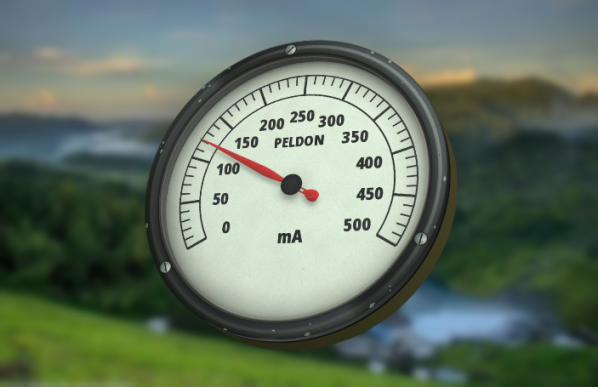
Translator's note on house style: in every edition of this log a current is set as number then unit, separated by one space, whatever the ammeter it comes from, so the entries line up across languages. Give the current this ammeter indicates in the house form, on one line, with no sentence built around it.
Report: 120 mA
